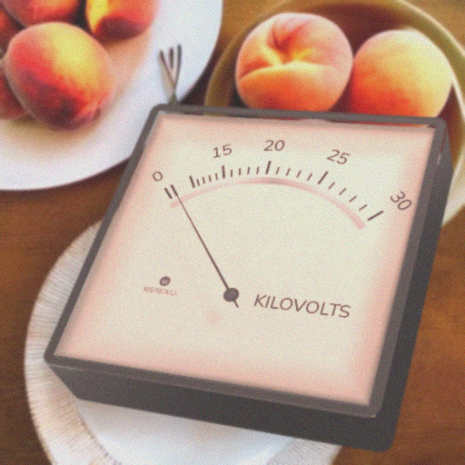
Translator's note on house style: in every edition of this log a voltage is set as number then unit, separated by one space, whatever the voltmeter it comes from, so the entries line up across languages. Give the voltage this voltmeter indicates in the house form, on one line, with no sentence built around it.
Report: 5 kV
